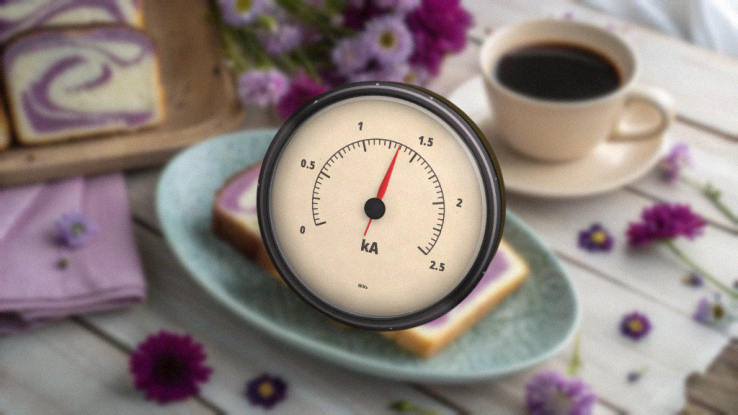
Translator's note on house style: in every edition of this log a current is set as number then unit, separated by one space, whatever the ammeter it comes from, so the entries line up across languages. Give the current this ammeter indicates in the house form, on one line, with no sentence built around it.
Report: 1.35 kA
